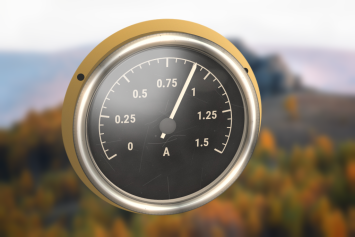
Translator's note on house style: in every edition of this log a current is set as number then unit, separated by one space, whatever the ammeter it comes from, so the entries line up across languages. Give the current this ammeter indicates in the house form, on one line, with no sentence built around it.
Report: 0.9 A
